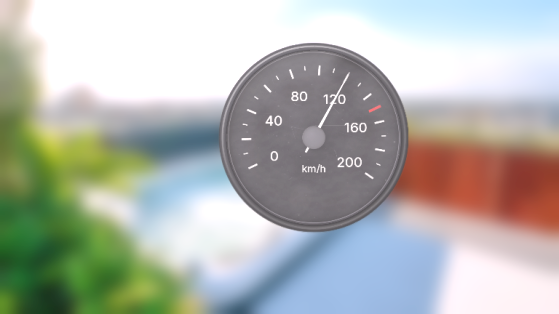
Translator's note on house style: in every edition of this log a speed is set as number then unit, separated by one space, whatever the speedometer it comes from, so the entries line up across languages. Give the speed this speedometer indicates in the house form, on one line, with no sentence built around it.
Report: 120 km/h
